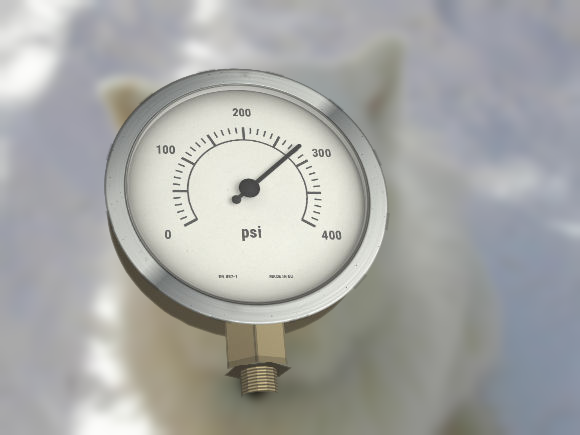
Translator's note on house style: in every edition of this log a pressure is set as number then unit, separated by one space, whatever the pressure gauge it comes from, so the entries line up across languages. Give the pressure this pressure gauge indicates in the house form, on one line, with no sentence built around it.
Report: 280 psi
